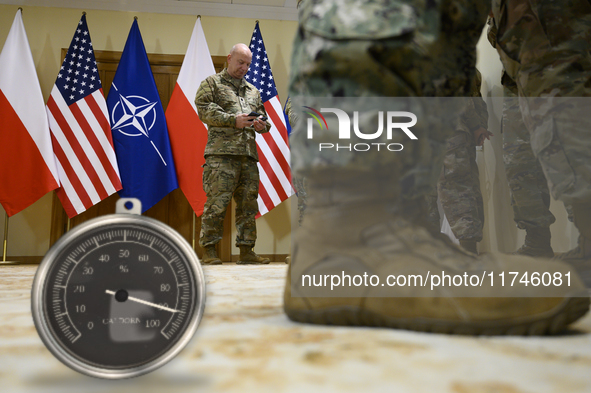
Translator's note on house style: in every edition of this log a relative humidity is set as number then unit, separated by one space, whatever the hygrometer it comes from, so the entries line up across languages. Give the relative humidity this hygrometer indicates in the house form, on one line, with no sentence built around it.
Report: 90 %
